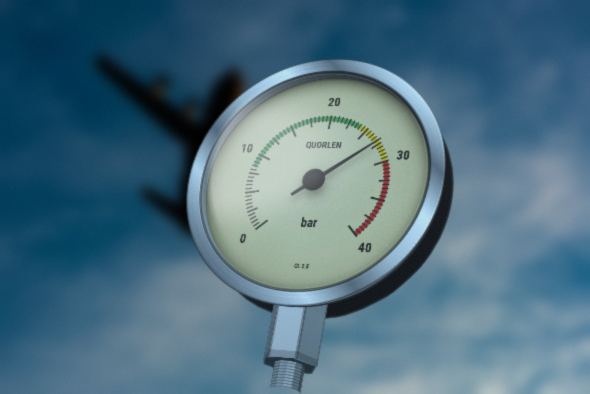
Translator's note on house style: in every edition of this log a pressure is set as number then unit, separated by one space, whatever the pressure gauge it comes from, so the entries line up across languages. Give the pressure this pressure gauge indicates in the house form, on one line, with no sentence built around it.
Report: 27.5 bar
